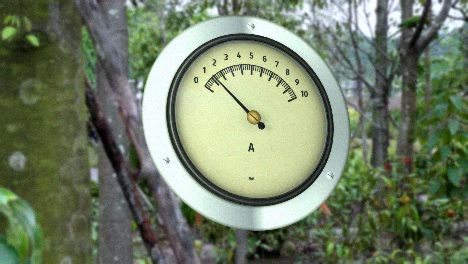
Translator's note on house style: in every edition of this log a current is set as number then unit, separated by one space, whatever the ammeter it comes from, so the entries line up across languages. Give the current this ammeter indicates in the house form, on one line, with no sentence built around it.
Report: 1 A
